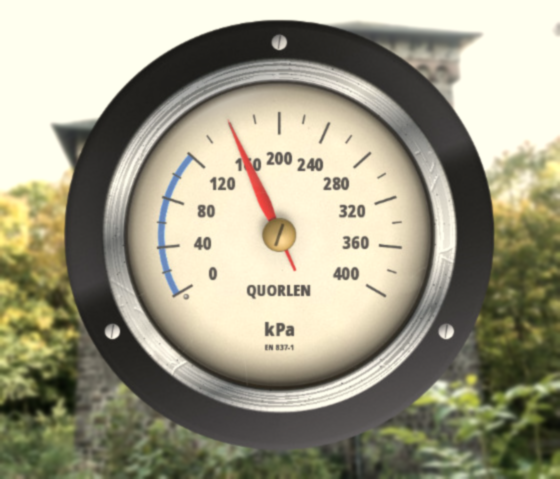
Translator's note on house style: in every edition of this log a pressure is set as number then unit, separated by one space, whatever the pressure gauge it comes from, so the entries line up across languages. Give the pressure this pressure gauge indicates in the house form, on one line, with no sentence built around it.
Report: 160 kPa
